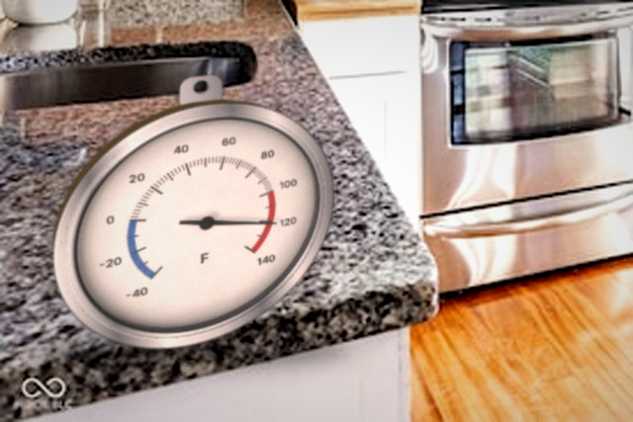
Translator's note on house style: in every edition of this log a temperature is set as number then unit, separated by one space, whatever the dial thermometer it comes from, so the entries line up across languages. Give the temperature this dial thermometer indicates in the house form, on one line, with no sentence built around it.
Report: 120 °F
